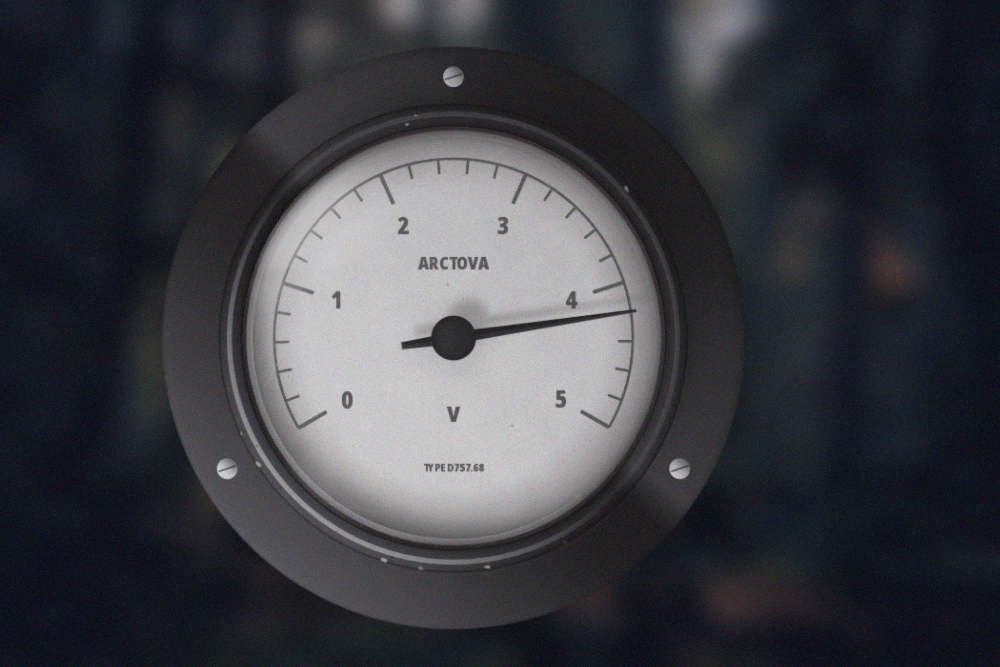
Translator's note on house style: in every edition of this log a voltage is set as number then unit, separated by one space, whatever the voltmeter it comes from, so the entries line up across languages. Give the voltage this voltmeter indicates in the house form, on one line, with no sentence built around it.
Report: 4.2 V
